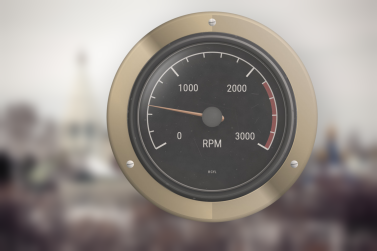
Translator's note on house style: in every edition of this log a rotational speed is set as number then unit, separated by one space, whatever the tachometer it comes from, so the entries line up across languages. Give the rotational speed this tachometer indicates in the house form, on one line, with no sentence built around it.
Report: 500 rpm
